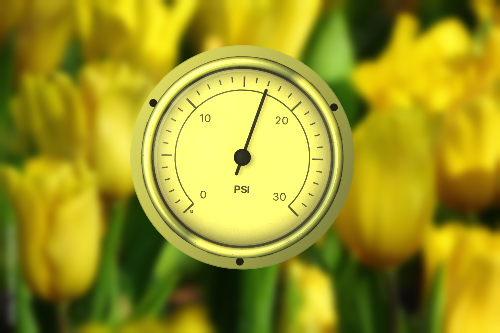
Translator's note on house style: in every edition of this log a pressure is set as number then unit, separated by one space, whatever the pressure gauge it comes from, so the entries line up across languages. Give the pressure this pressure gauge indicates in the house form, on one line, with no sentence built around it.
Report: 17 psi
